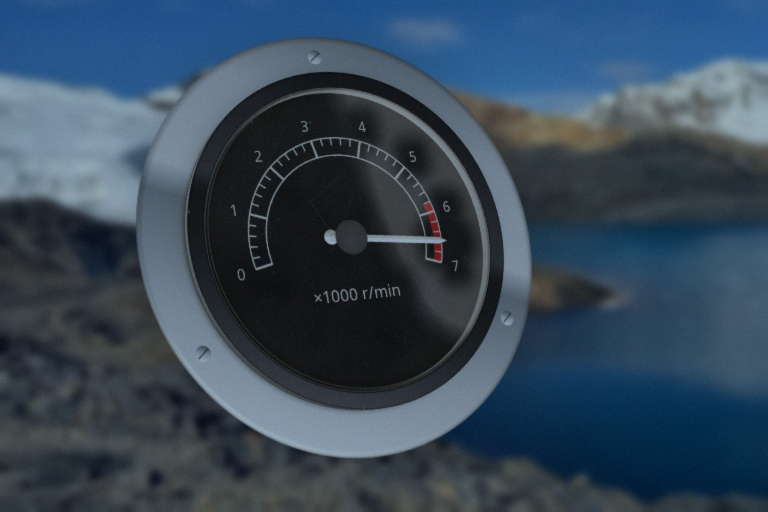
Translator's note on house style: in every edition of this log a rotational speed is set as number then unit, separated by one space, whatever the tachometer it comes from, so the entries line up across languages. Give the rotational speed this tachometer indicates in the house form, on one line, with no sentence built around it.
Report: 6600 rpm
